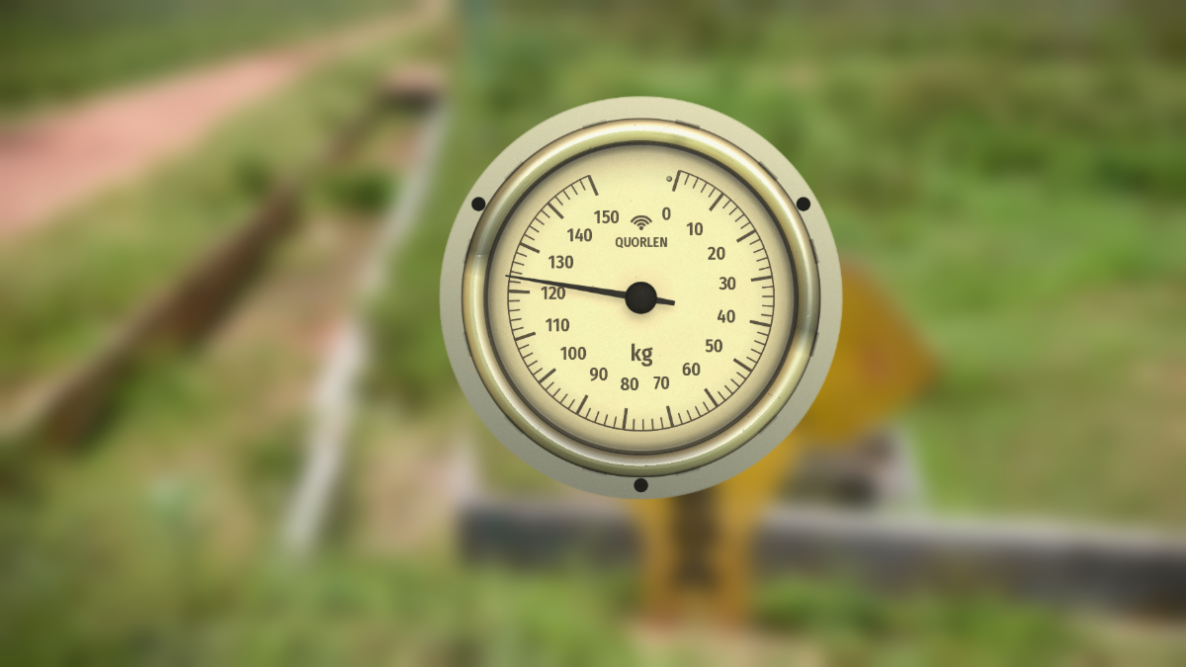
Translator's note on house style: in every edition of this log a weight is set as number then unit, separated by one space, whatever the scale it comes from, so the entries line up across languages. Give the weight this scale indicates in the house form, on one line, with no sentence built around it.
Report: 123 kg
